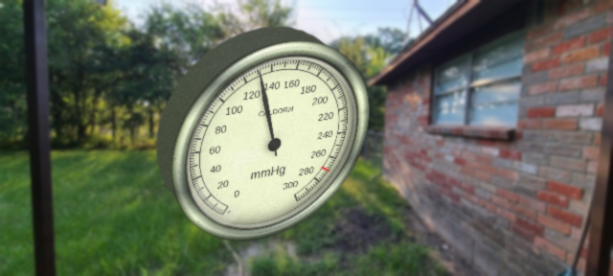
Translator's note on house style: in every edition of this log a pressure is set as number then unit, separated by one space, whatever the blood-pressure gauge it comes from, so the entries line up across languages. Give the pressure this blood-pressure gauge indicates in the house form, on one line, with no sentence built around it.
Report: 130 mmHg
